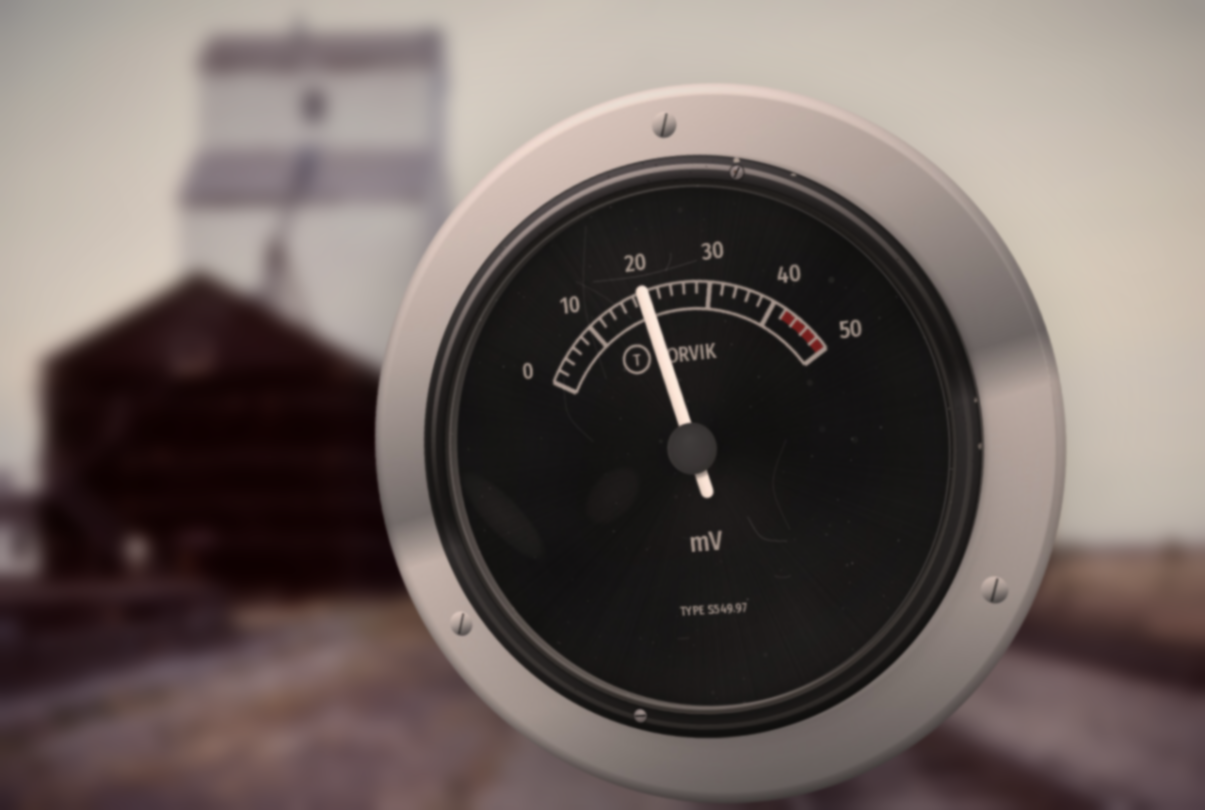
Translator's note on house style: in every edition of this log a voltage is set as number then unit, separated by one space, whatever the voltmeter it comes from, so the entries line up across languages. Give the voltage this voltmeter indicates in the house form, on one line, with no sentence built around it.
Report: 20 mV
